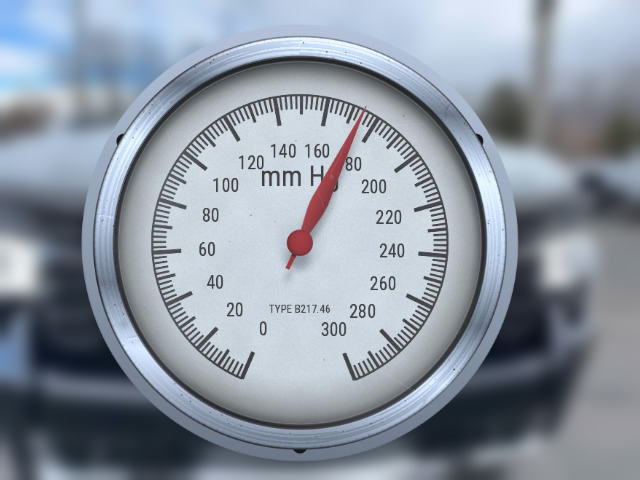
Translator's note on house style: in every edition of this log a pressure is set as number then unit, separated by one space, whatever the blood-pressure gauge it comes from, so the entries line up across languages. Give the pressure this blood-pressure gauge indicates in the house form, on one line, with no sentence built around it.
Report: 174 mmHg
